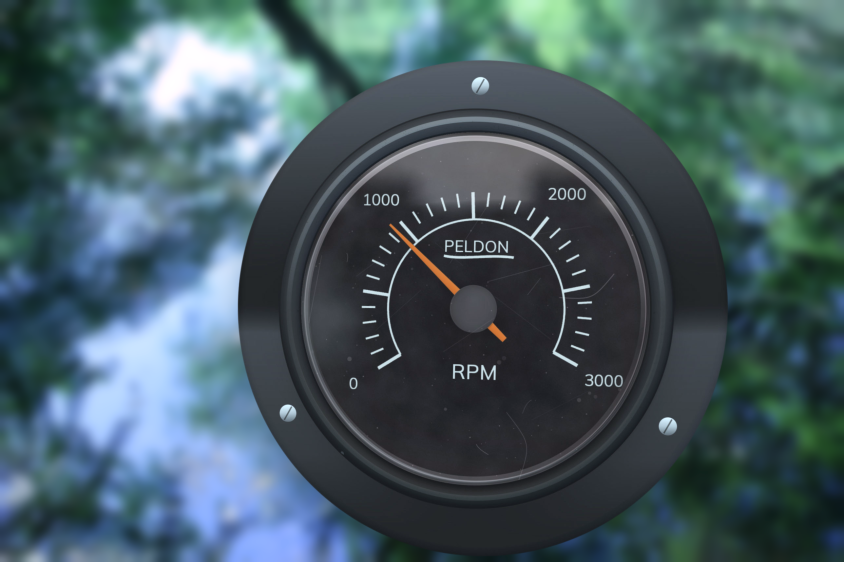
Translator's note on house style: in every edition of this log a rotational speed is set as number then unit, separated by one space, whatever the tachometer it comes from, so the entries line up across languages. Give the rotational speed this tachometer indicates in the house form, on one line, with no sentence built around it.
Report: 950 rpm
